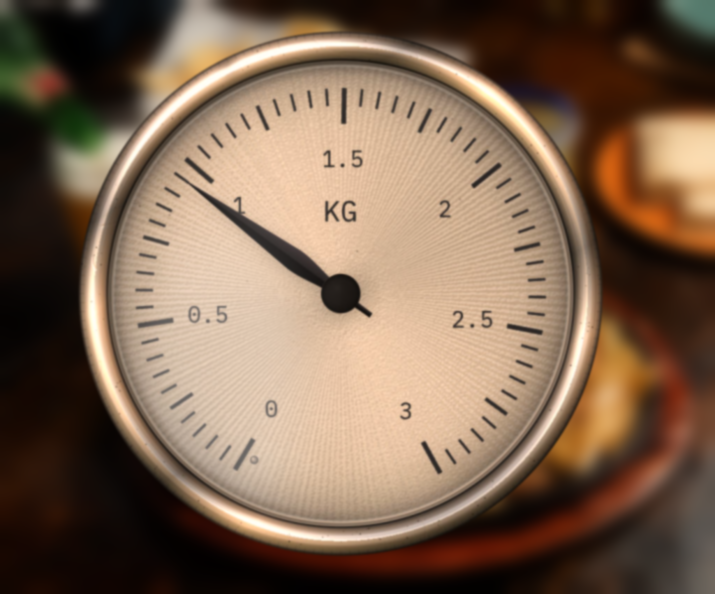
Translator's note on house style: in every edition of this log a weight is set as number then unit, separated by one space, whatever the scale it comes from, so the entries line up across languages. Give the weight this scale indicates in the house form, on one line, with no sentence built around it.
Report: 0.95 kg
